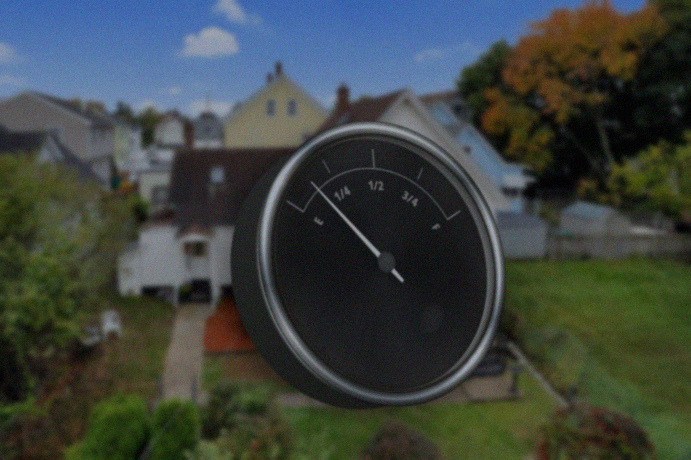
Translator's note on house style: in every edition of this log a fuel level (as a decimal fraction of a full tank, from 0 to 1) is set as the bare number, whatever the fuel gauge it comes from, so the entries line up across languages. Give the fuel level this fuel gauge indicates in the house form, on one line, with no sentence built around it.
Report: 0.125
